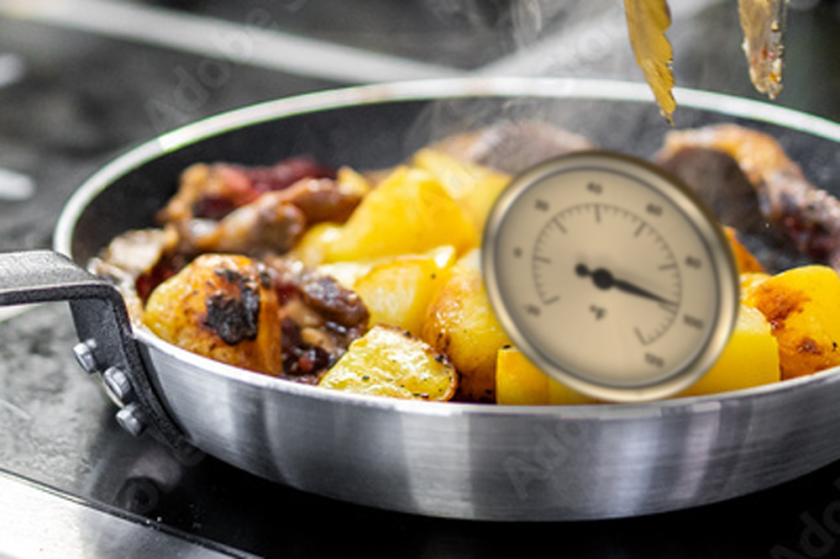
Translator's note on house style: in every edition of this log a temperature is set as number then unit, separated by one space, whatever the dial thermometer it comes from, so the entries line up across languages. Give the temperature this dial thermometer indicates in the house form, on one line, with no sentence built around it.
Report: 96 °F
